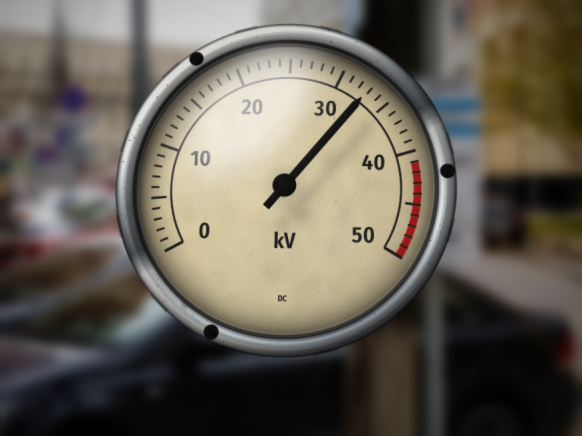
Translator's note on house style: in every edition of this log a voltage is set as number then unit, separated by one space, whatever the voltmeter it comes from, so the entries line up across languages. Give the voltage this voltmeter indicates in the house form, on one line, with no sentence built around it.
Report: 33 kV
